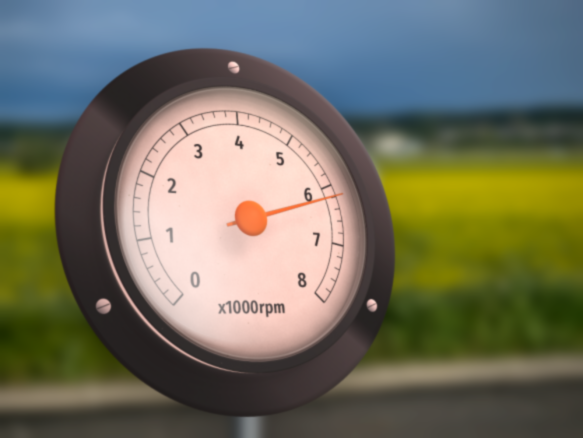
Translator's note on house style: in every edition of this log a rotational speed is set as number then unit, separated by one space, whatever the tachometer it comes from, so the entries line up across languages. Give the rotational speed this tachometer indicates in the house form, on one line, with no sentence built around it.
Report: 6200 rpm
